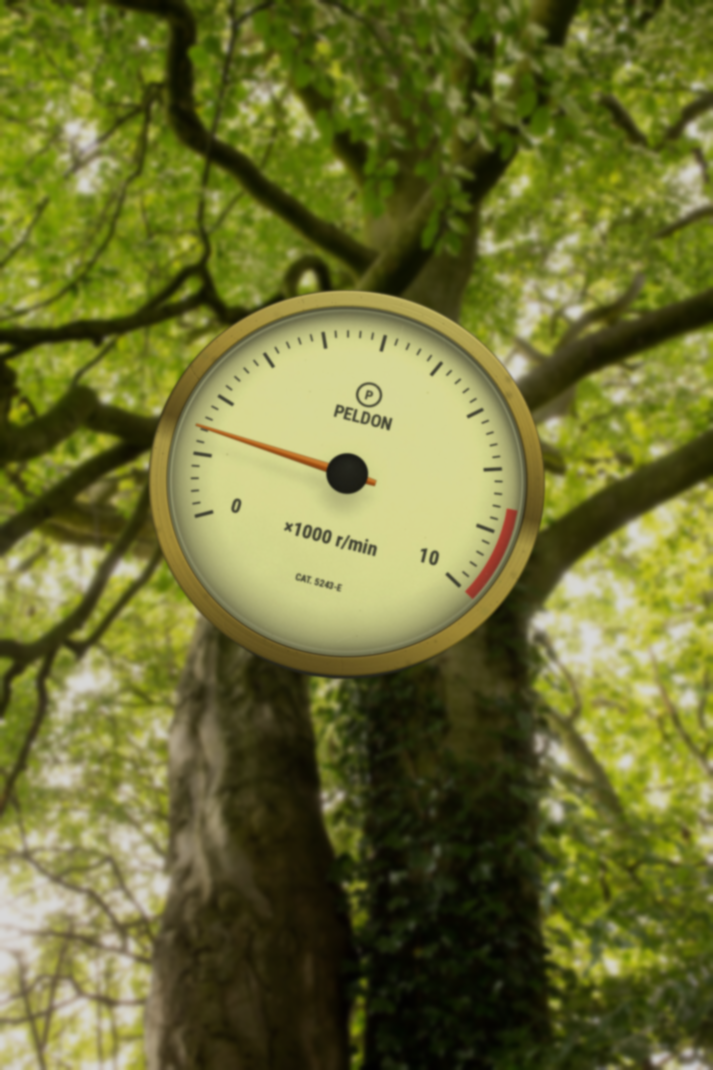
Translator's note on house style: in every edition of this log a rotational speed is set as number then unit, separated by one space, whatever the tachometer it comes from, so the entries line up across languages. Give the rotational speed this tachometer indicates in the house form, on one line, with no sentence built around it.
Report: 1400 rpm
